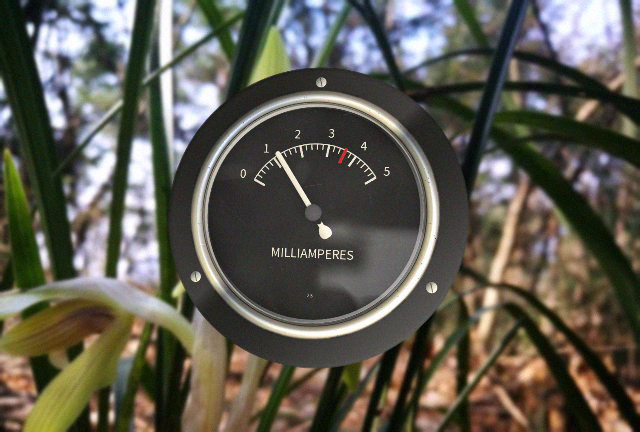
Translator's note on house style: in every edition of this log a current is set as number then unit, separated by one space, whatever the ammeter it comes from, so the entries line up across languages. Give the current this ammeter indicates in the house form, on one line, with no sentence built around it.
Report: 1.2 mA
